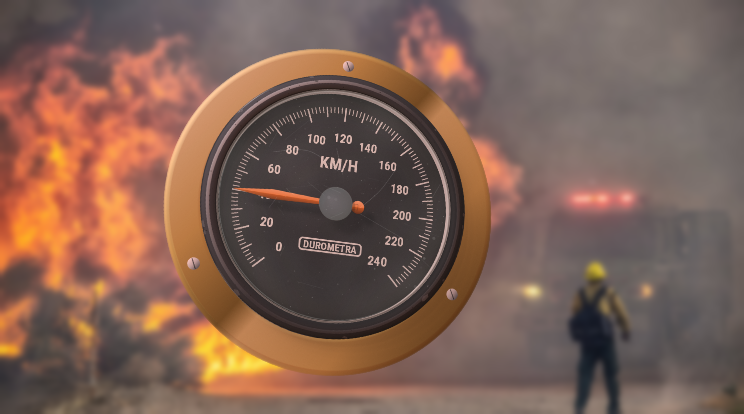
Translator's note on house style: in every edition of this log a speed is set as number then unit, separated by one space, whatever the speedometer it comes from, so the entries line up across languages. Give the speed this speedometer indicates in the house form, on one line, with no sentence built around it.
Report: 40 km/h
